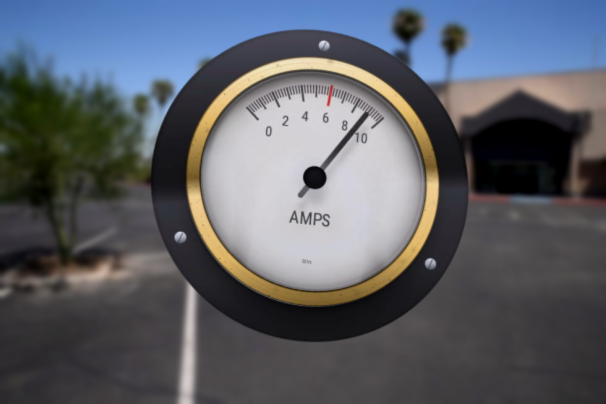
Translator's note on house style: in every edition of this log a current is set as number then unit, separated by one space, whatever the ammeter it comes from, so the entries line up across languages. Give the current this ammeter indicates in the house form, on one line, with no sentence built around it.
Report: 9 A
